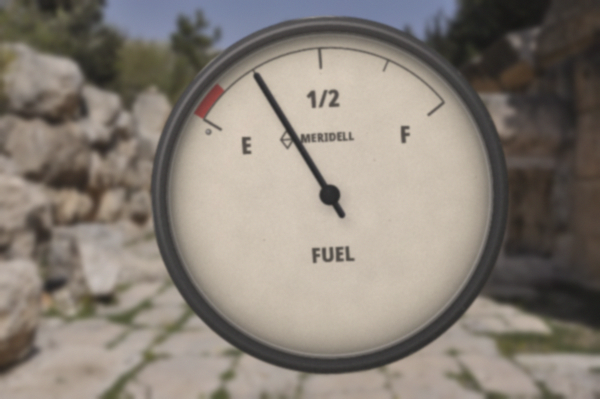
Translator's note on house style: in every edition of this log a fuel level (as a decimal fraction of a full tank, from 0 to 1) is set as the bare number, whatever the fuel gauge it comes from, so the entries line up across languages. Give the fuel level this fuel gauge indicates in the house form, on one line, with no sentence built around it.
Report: 0.25
